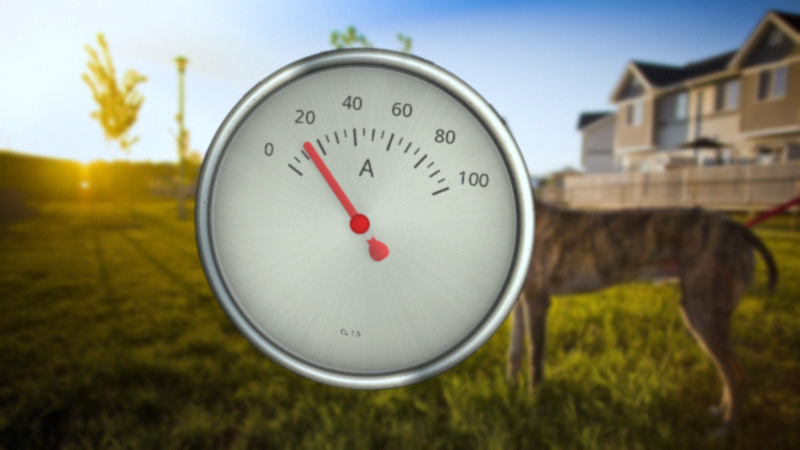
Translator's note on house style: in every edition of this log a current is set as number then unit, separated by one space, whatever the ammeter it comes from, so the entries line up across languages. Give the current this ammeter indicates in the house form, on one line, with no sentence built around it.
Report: 15 A
